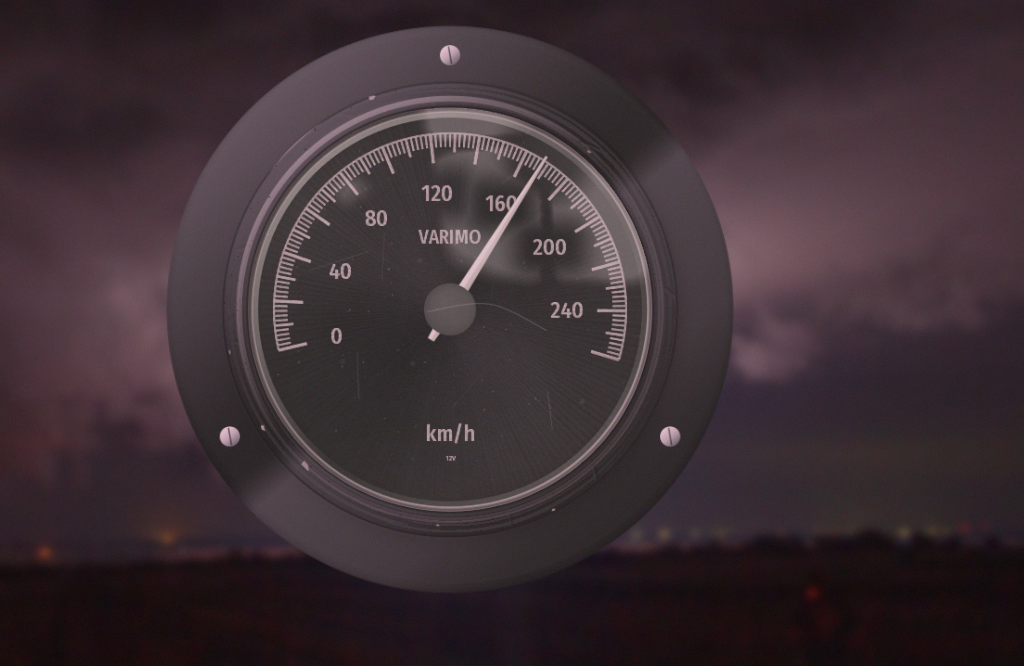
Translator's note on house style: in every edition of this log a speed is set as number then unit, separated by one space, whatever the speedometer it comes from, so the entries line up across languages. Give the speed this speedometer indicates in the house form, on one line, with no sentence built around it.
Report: 168 km/h
